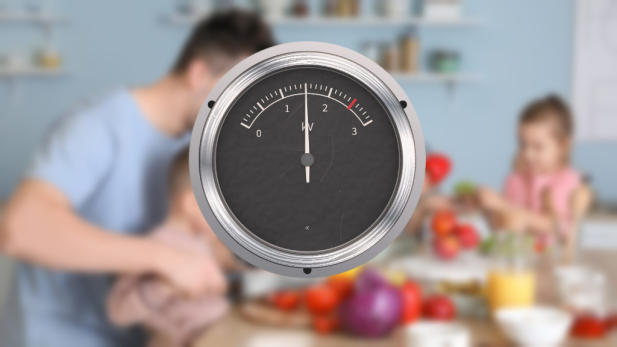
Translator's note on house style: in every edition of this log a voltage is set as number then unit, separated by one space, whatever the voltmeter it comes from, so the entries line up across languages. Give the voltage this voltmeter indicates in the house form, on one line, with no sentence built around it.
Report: 1.5 kV
